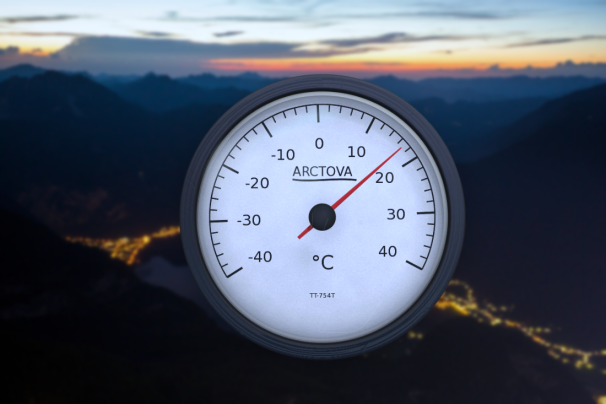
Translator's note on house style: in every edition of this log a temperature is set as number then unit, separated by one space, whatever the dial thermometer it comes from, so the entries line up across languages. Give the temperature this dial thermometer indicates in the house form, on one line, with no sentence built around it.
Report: 17 °C
